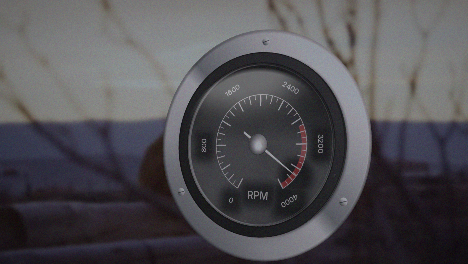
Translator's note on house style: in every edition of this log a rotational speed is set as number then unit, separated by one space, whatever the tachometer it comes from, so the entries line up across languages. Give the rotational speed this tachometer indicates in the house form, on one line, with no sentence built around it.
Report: 3700 rpm
